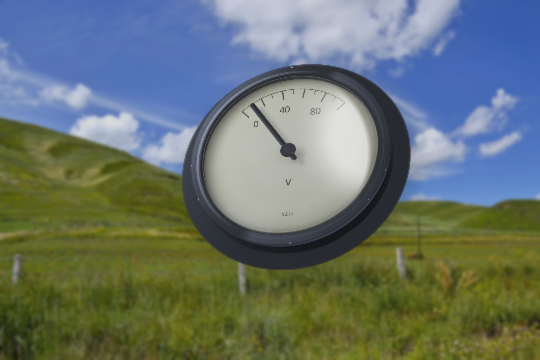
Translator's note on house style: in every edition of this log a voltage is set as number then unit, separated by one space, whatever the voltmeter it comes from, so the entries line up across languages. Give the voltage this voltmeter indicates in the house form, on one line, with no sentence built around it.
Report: 10 V
